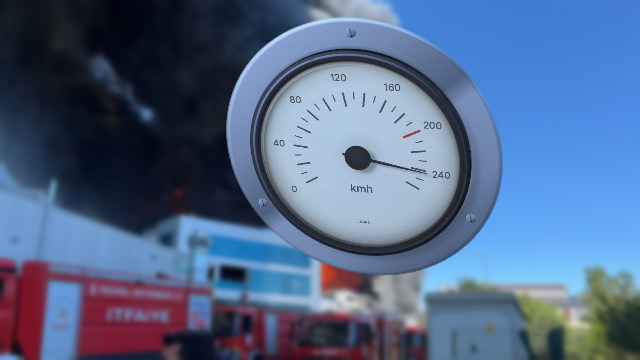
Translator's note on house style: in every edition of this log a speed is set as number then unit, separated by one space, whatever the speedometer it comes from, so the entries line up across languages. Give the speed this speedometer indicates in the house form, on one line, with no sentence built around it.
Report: 240 km/h
